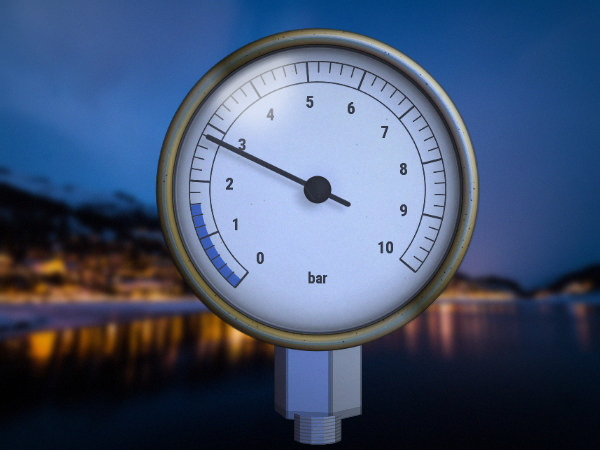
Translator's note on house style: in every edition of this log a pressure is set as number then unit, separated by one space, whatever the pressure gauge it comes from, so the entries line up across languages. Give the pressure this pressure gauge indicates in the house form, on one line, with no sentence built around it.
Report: 2.8 bar
